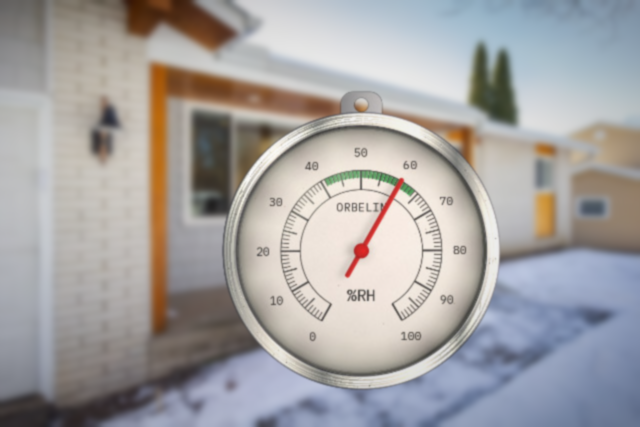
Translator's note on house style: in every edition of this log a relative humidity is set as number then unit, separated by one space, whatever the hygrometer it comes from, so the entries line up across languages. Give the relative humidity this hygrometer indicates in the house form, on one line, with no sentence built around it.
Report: 60 %
